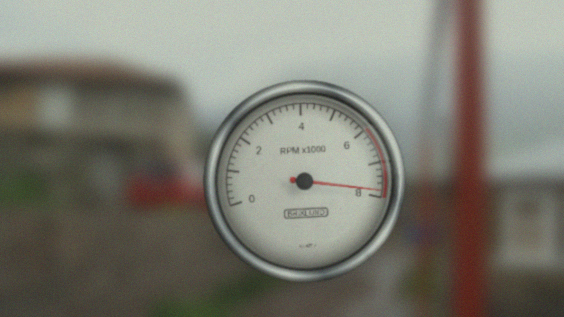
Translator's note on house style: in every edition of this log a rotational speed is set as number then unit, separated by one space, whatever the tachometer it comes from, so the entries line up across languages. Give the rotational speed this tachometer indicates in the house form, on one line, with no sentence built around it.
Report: 7800 rpm
